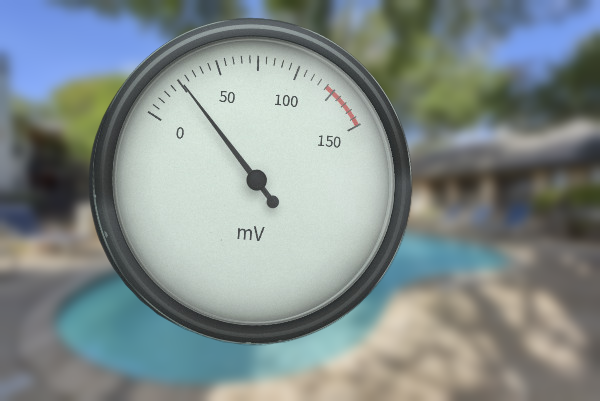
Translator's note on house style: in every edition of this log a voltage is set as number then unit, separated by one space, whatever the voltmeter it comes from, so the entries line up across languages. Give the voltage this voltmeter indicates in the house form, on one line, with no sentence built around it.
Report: 25 mV
